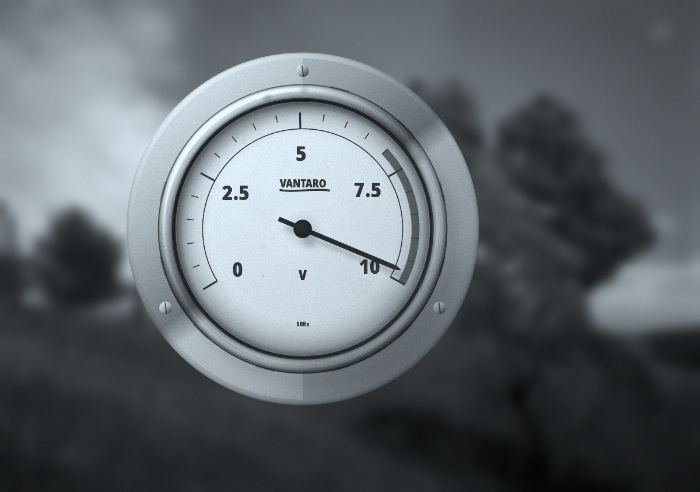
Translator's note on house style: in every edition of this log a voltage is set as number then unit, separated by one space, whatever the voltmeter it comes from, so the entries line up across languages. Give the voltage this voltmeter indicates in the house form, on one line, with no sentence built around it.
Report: 9.75 V
